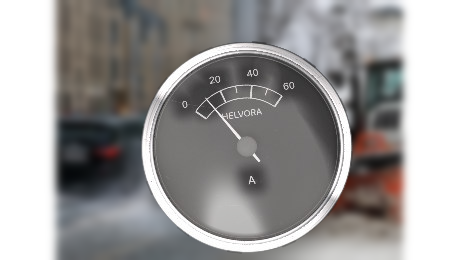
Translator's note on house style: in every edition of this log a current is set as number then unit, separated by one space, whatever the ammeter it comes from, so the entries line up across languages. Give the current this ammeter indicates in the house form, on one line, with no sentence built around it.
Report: 10 A
